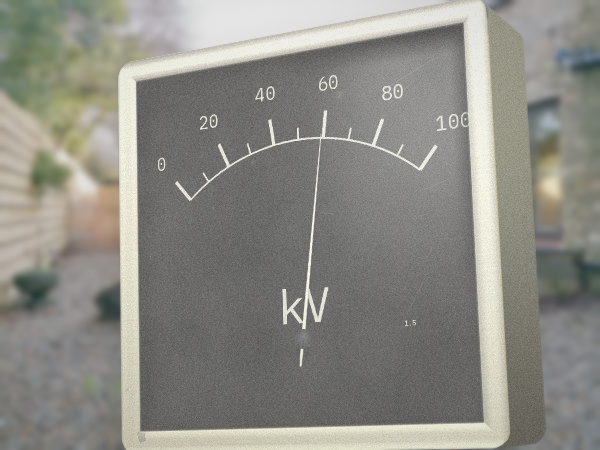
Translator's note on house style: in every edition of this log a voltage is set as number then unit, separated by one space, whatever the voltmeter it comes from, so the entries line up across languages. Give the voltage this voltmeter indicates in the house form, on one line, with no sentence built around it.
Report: 60 kV
